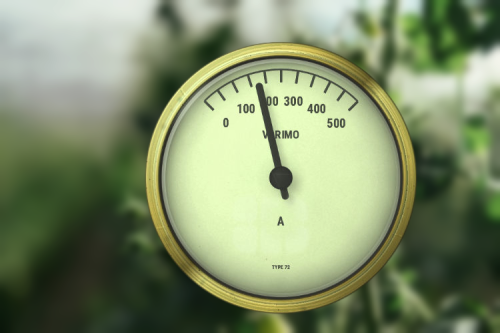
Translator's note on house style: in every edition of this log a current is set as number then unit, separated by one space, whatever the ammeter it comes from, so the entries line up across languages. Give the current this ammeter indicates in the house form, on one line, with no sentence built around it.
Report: 175 A
